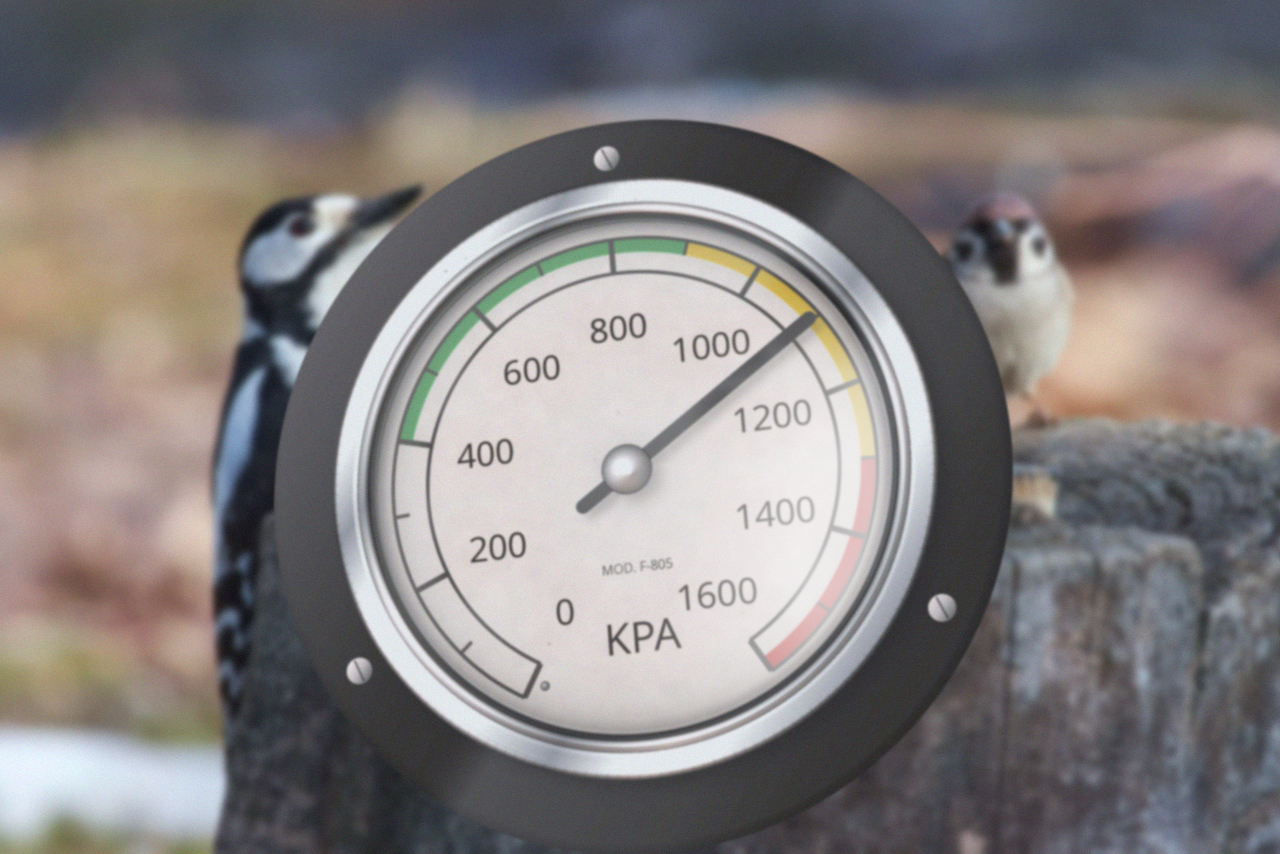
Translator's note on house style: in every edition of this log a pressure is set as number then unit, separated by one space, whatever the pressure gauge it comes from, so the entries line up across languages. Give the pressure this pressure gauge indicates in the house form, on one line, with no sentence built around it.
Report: 1100 kPa
